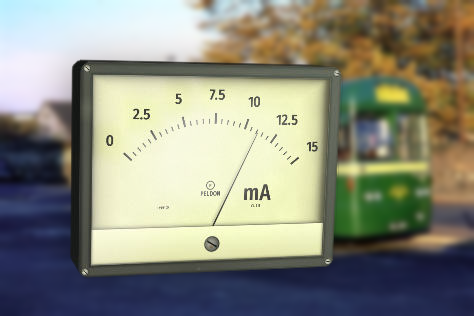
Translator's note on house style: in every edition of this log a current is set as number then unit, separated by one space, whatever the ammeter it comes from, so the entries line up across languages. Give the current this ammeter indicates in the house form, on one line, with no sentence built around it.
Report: 11 mA
